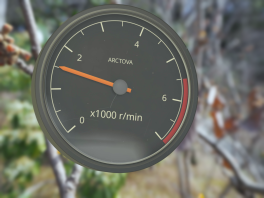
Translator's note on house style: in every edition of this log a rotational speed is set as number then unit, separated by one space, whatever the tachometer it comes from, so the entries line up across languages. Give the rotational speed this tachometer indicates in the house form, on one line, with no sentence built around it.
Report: 1500 rpm
